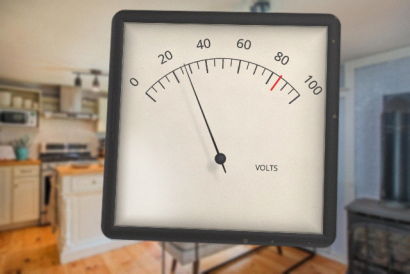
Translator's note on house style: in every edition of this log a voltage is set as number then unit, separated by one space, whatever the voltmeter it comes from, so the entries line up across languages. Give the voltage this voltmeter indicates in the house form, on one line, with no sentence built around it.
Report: 27.5 V
